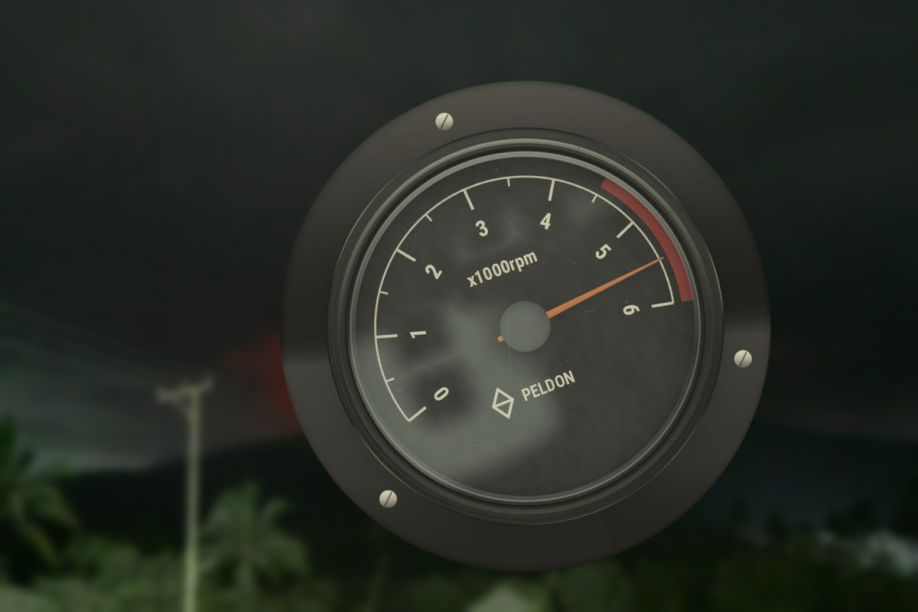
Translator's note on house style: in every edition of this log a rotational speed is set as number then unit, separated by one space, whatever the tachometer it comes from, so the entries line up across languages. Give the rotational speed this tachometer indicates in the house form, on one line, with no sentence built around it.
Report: 5500 rpm
